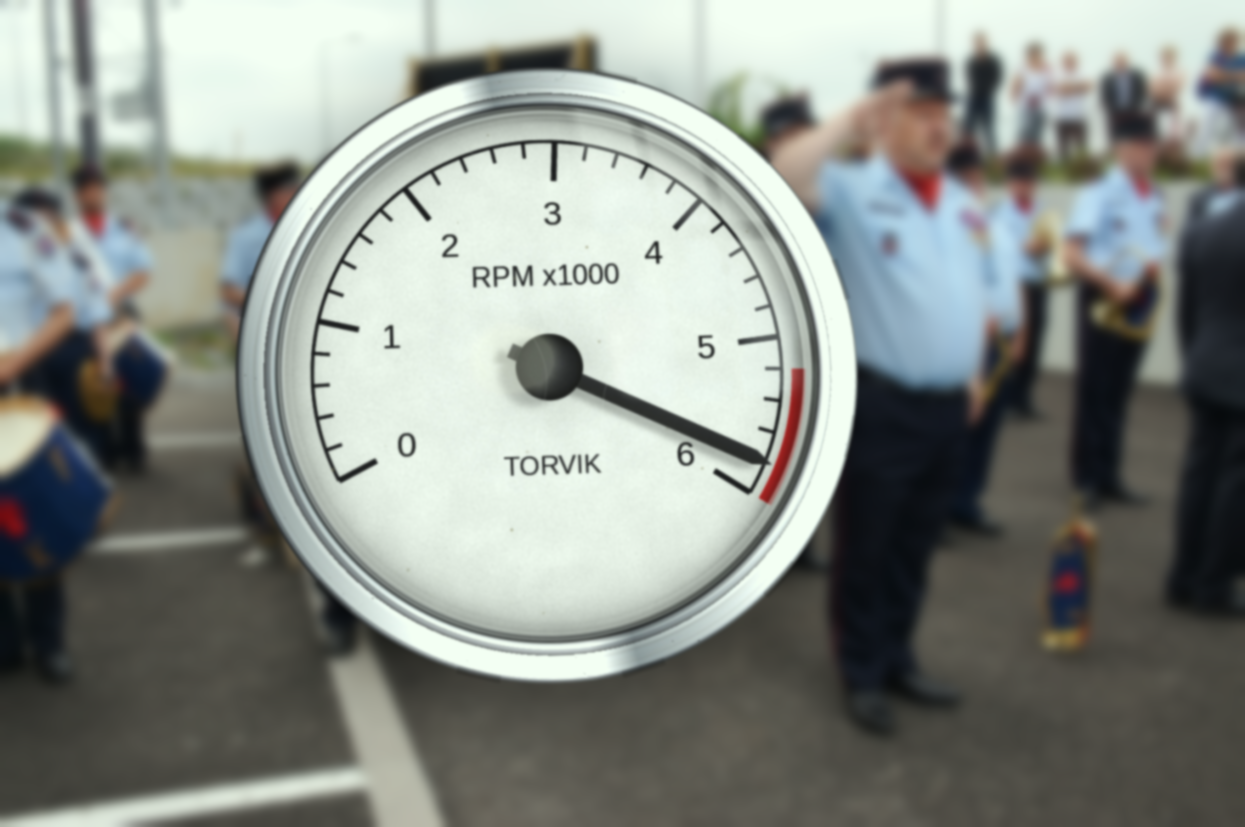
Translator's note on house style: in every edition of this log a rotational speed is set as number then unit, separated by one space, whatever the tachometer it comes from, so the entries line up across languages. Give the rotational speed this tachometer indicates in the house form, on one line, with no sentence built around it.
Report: 5800 rpm
